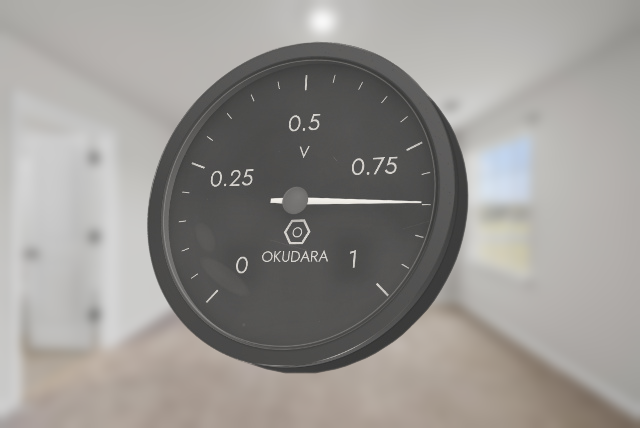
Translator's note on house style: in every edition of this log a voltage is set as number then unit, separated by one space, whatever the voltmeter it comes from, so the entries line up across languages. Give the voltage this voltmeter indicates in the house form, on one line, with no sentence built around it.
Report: 0.85 V
